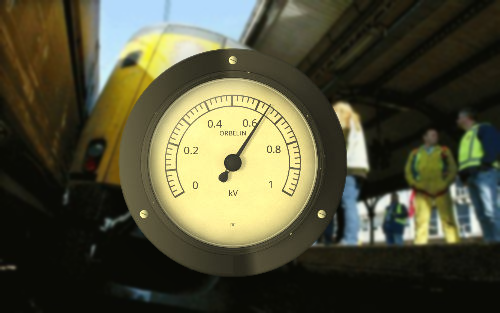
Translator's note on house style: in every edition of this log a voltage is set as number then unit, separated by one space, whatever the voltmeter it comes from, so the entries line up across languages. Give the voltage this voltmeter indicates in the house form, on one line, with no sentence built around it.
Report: 0.64 kV
